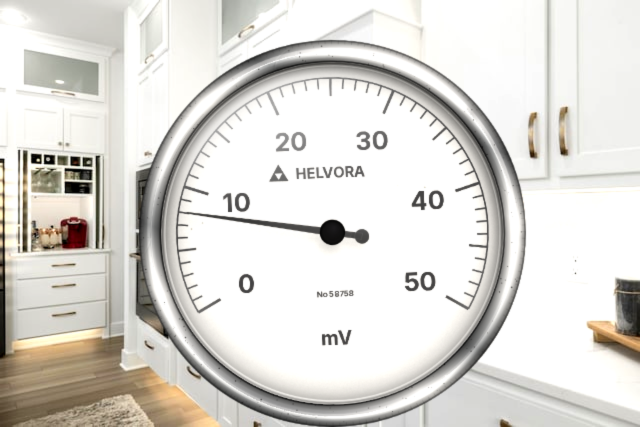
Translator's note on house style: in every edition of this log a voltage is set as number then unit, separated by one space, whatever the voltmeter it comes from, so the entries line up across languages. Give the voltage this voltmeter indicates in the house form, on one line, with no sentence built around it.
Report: 8 mV
